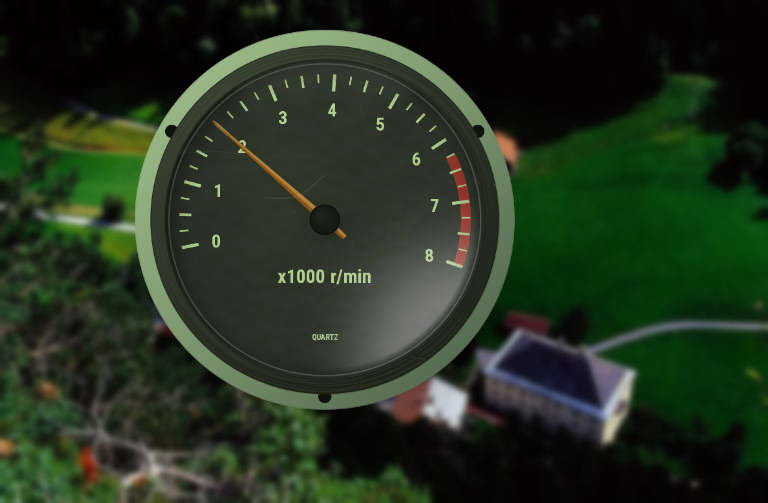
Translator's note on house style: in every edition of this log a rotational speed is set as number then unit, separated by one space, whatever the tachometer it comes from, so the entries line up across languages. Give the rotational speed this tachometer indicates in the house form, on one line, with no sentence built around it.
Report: 2000 rpm
